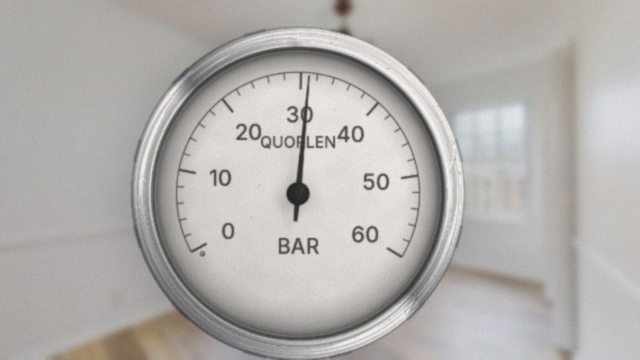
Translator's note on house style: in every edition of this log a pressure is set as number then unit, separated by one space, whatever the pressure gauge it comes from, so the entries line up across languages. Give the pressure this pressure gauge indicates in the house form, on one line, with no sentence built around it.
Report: 31 bar
